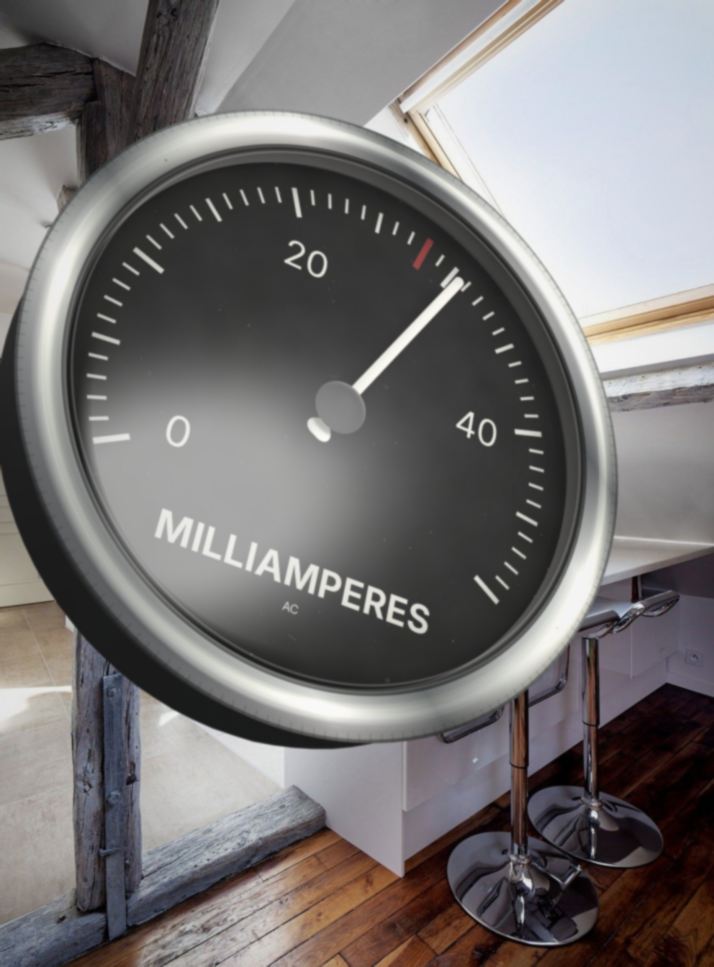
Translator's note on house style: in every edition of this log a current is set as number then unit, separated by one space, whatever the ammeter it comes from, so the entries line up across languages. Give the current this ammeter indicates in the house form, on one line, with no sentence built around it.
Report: 30.5 mA
